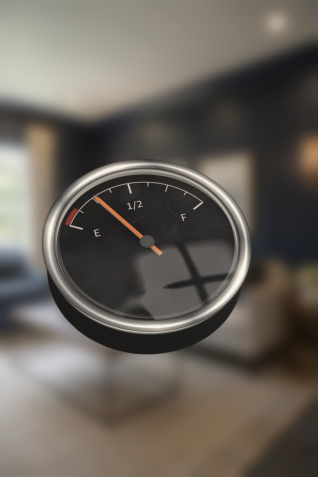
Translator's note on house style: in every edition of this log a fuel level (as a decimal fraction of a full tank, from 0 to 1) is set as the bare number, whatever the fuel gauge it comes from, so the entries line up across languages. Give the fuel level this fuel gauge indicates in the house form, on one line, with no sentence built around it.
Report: 0.25
